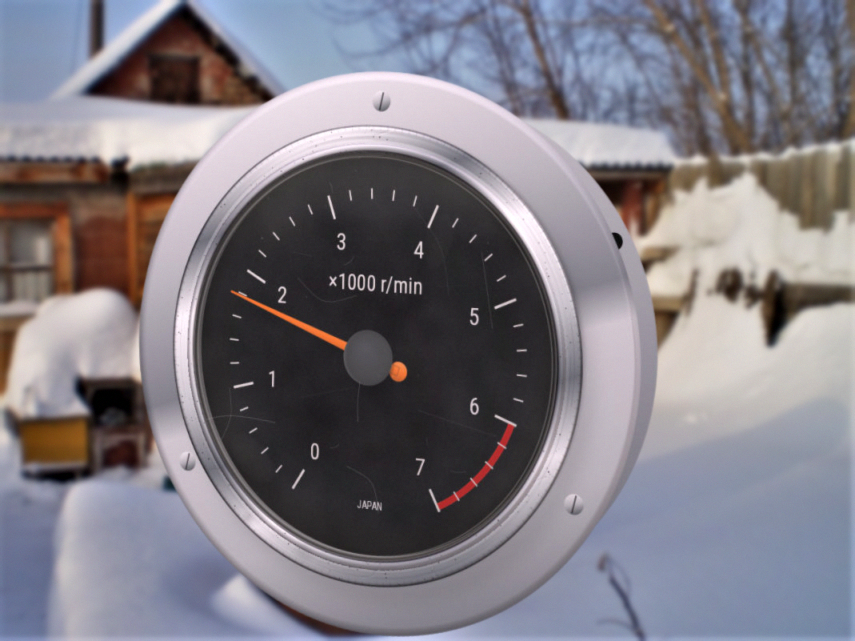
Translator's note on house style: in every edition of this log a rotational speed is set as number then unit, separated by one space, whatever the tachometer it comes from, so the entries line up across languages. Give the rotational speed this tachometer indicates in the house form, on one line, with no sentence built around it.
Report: 1800 rpm
